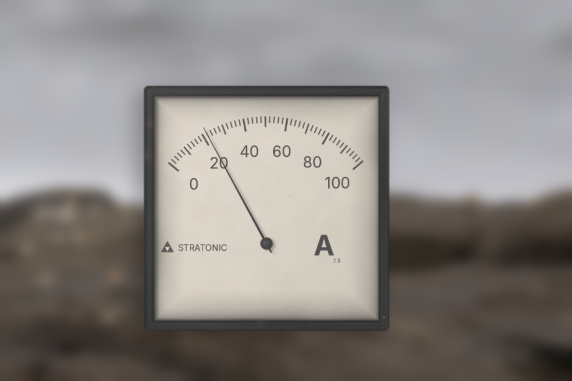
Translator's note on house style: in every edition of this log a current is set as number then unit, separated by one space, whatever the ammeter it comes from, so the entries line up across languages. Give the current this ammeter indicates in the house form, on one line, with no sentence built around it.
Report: 22 A
